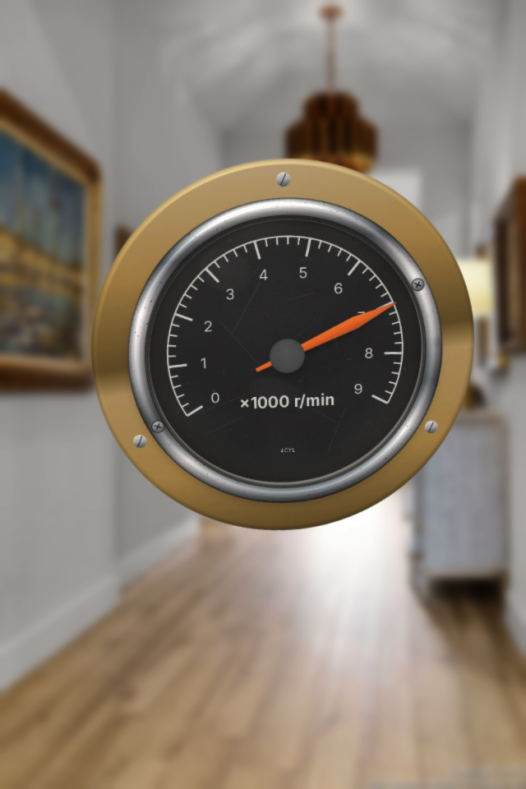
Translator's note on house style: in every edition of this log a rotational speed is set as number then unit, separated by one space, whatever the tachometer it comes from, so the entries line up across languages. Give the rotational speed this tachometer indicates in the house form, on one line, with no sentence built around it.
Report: 7000 rpm
